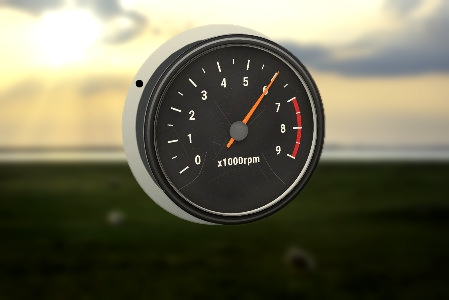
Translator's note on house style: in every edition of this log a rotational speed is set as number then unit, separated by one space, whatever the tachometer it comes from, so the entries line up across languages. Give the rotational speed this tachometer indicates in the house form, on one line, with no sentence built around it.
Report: 6000 rpm
